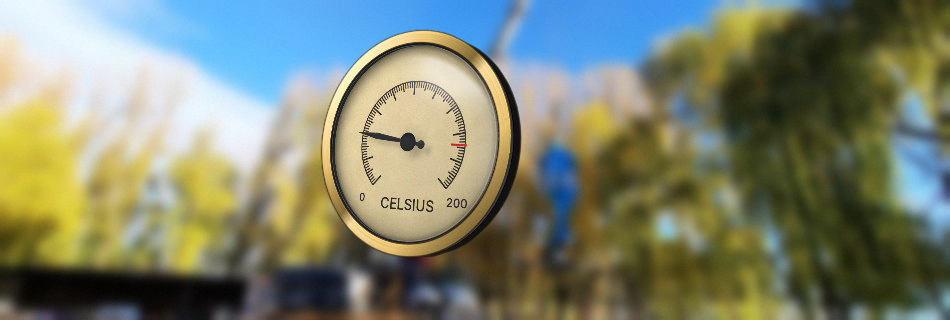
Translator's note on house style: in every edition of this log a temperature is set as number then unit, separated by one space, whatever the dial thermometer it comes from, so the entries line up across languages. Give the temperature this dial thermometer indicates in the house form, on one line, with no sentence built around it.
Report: 40 °C
